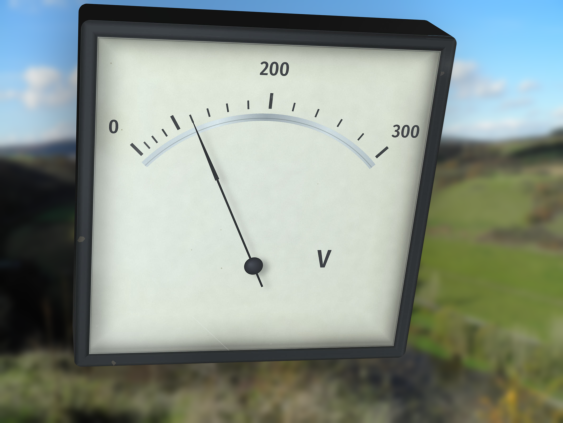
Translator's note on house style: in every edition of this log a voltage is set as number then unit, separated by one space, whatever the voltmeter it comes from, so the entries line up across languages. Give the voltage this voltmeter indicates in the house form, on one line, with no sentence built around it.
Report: 120 V
